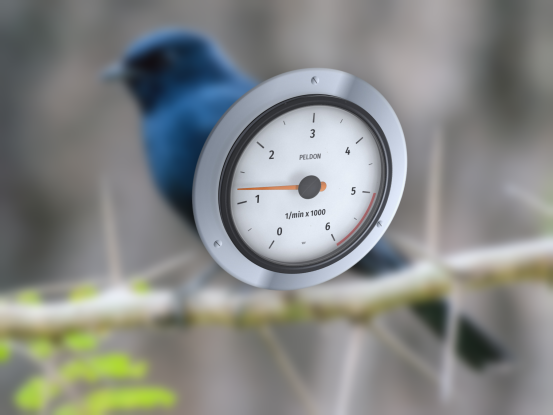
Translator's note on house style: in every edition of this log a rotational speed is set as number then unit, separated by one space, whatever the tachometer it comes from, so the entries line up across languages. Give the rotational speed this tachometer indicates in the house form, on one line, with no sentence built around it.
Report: 1250 rpm
